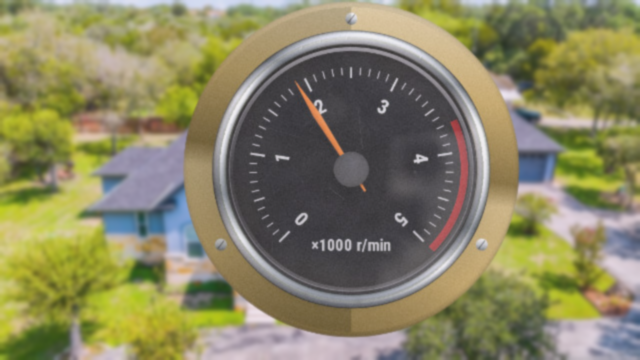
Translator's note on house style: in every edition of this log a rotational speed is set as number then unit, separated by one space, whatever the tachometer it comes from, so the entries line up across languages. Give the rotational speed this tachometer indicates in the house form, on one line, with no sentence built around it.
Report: 1900 rpm
